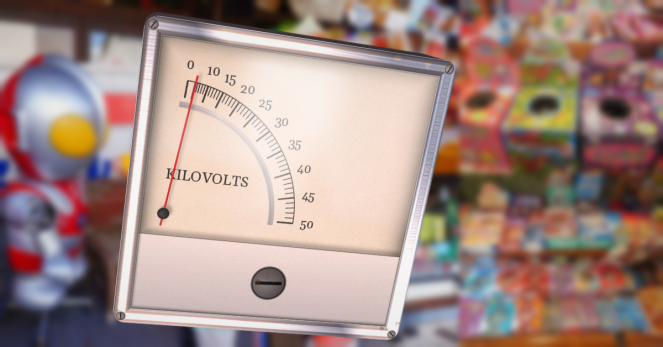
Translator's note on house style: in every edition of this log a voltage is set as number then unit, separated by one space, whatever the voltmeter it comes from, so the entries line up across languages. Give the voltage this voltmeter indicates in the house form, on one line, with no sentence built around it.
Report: 5 kV
